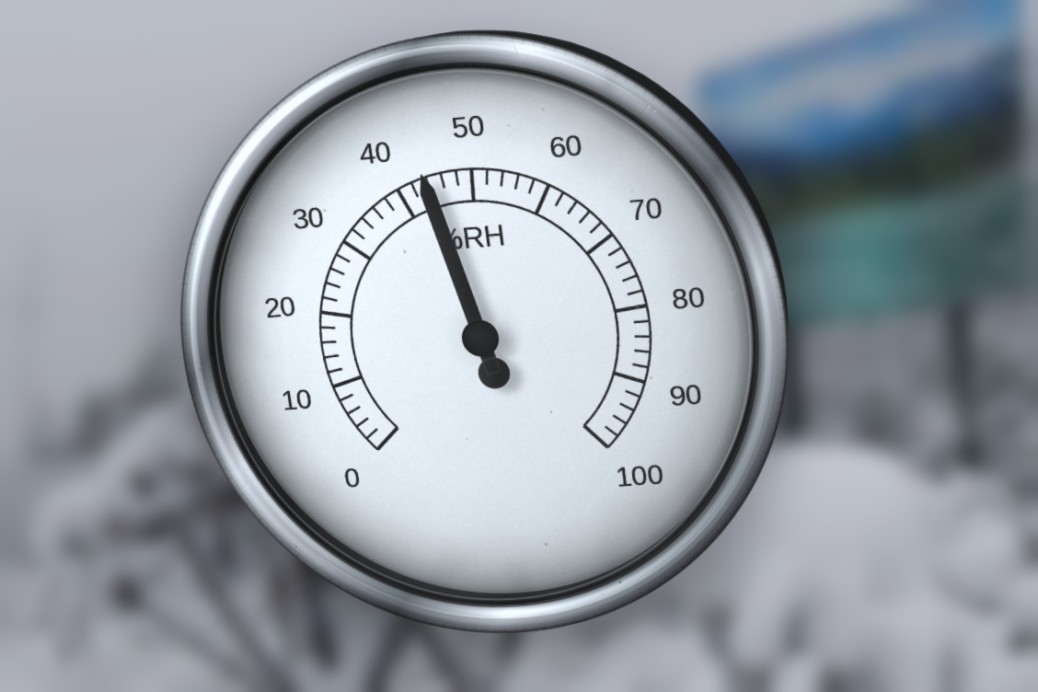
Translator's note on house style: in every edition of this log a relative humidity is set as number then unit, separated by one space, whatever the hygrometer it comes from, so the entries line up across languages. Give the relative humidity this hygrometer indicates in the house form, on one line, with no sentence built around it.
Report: 44 %
